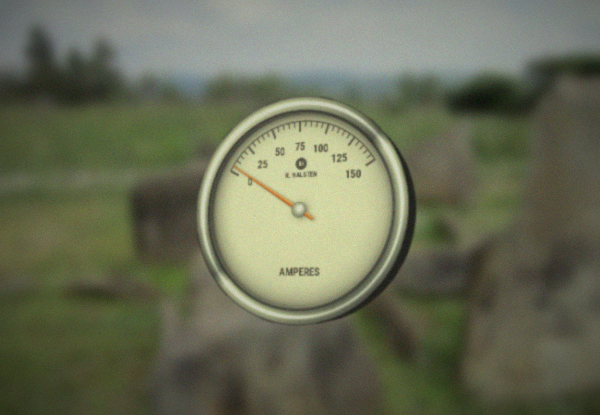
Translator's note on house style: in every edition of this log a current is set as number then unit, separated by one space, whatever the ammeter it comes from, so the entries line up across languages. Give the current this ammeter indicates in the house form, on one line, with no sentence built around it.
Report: 5 A
